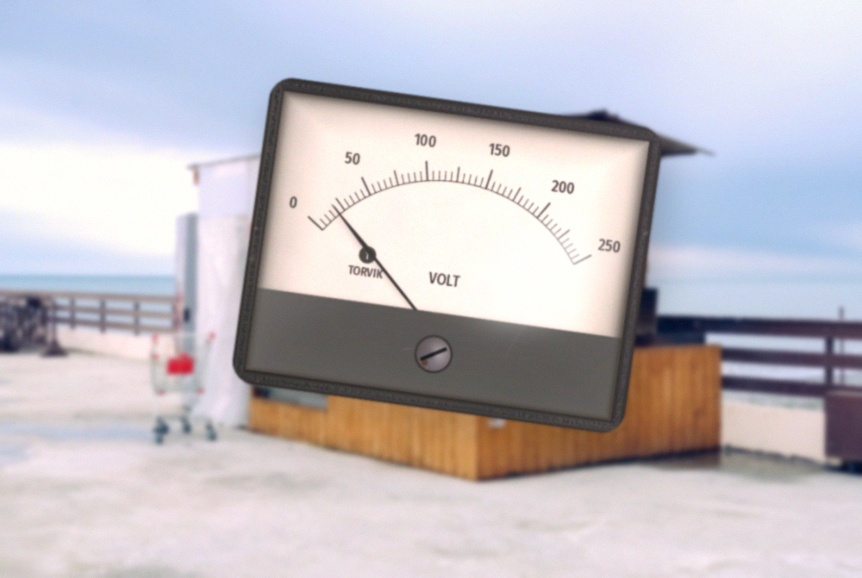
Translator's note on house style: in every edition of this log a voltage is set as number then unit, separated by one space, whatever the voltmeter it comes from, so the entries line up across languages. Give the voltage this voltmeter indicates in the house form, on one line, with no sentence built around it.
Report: 20 V
